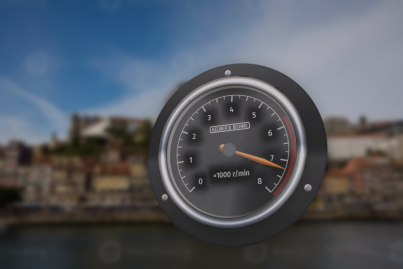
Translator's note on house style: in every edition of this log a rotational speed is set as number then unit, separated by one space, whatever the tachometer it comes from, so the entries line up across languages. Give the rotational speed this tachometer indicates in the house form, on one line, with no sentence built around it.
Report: 7250 rpm
